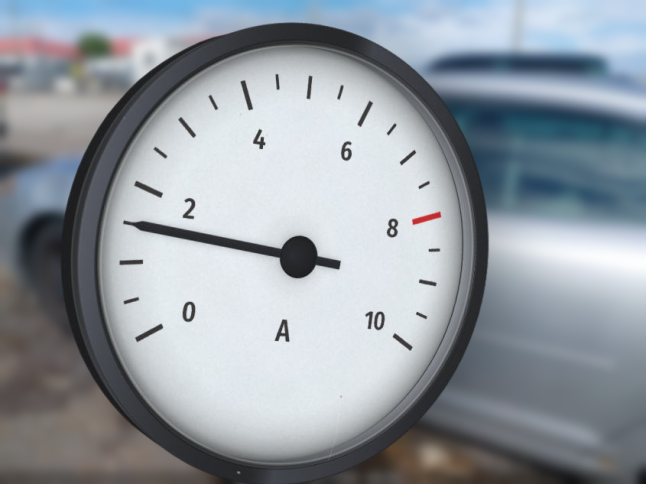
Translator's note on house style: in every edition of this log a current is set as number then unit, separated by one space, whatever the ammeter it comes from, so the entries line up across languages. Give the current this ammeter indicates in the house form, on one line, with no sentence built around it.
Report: 1.5 A
